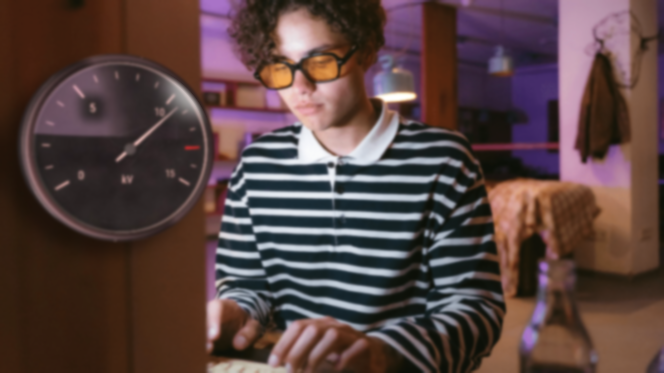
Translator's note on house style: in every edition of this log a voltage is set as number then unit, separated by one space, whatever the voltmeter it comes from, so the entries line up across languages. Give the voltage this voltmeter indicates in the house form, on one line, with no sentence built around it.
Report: 10.5 kV
